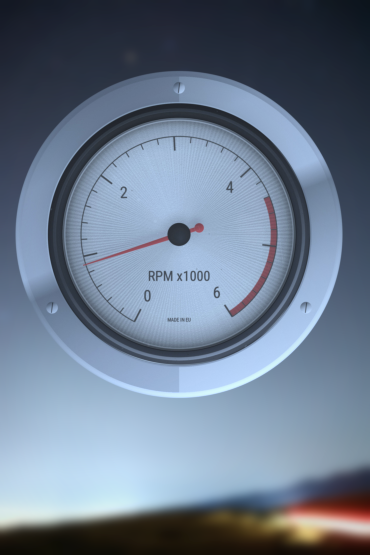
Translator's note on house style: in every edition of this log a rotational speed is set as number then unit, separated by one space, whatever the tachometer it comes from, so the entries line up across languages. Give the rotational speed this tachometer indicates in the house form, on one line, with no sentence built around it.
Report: 900 rpm
